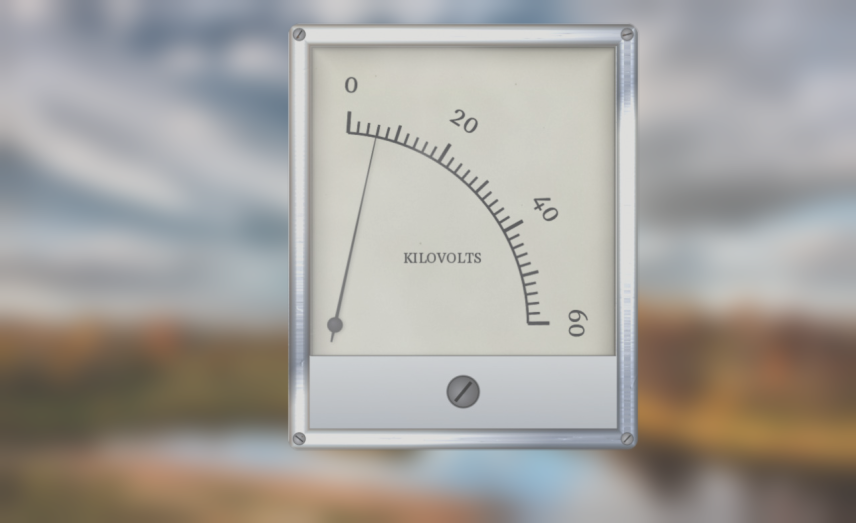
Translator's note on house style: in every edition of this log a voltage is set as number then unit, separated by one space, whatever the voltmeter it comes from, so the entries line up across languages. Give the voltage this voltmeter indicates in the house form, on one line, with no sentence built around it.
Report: 6 kV
